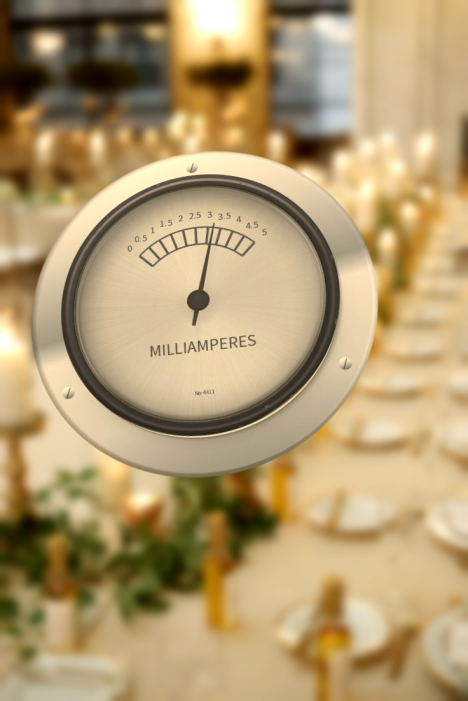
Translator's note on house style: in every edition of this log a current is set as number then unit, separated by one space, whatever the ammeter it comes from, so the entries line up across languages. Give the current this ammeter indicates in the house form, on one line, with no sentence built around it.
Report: 3.25 mA
